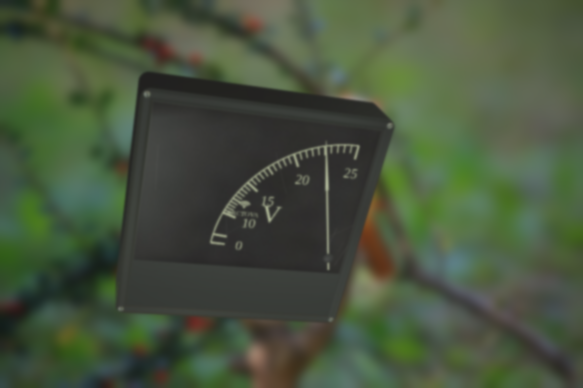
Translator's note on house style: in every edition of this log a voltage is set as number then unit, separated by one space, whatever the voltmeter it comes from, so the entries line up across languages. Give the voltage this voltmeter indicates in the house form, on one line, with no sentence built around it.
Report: 22.5 V
